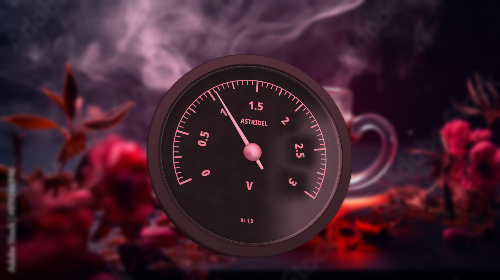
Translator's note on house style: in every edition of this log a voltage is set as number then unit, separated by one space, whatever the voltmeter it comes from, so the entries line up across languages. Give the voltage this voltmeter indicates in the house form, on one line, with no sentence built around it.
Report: 1.05 V
